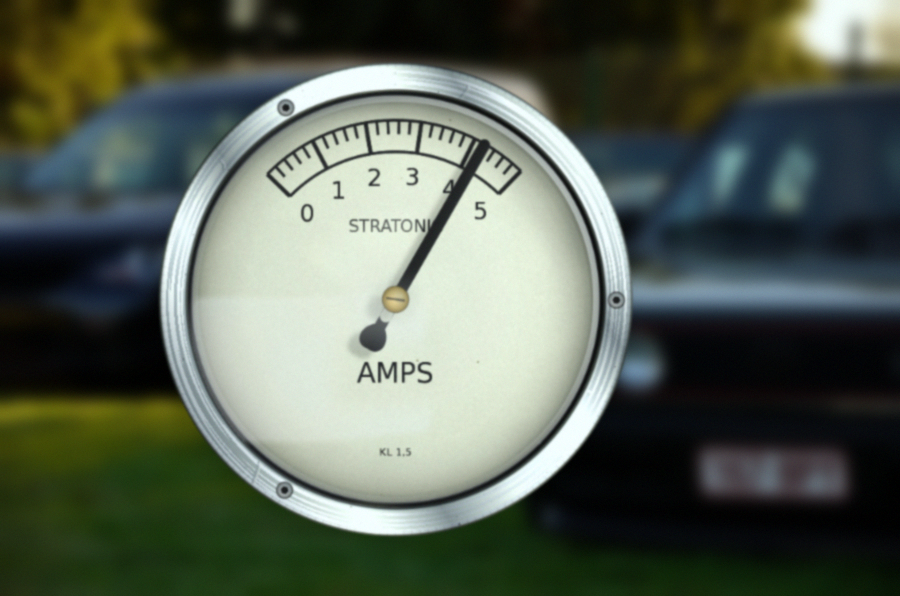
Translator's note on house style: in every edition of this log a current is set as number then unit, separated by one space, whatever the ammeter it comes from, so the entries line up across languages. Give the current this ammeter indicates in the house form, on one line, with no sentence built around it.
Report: 4.2 A
